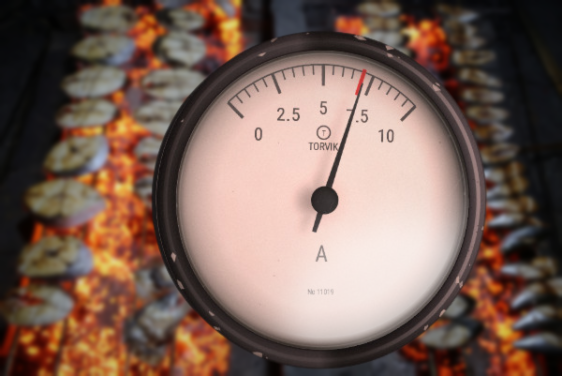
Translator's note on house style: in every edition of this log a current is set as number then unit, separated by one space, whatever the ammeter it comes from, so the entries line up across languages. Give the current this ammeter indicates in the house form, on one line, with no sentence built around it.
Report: 7 A
